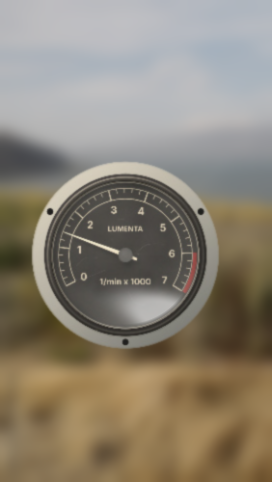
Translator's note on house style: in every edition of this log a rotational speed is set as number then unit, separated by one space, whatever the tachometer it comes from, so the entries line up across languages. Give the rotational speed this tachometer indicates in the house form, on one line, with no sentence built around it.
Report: 1400 rpm
